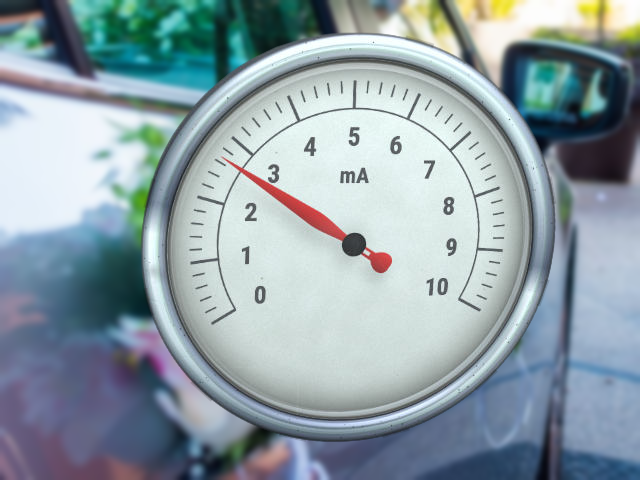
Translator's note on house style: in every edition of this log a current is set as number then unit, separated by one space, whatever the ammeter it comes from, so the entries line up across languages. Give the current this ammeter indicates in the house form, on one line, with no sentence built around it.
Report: 2.7 mA
